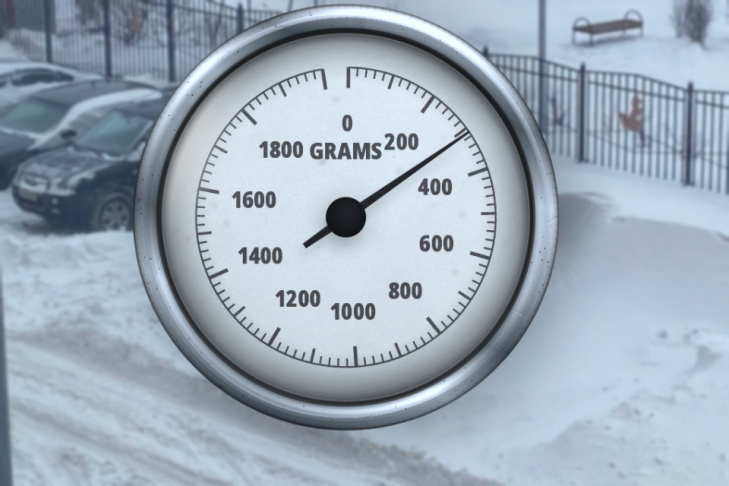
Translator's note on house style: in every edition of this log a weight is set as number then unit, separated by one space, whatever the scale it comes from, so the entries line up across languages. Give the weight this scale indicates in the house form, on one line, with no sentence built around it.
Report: 310 g
